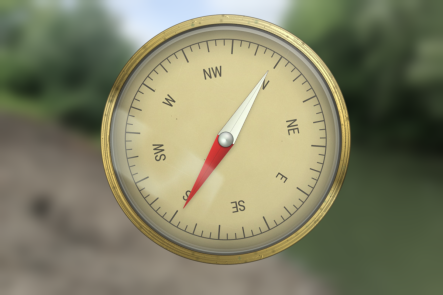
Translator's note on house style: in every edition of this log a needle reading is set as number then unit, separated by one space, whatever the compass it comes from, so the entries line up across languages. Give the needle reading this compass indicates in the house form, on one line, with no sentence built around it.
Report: 177.5 °
